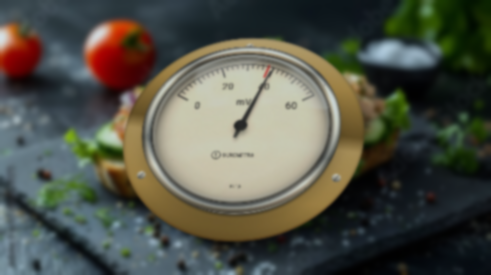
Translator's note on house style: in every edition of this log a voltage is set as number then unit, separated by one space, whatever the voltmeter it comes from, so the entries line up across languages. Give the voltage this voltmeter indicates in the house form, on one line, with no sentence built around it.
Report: 40 mV
